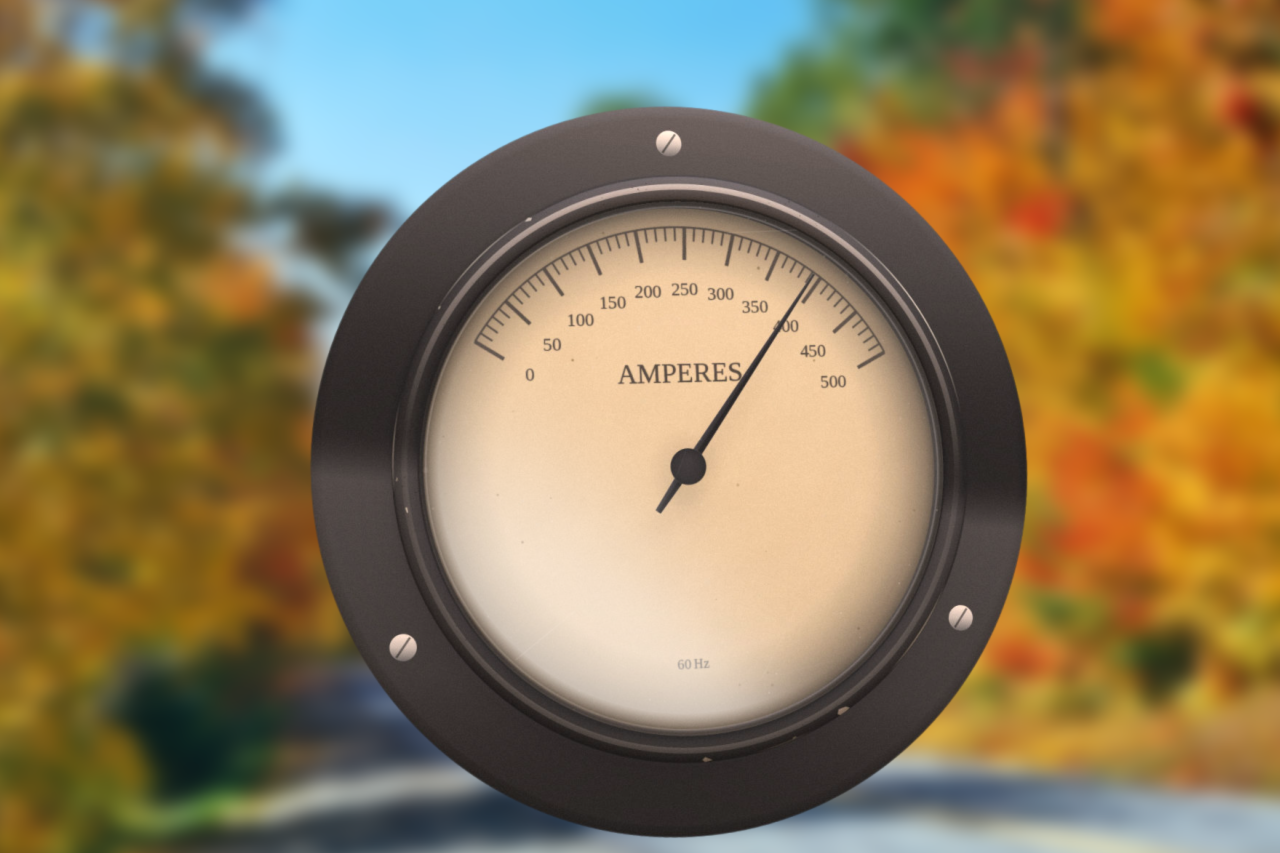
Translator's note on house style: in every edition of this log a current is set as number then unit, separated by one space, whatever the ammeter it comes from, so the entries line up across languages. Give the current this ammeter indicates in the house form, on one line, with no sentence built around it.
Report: 390 A
